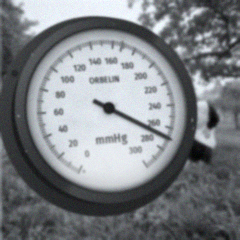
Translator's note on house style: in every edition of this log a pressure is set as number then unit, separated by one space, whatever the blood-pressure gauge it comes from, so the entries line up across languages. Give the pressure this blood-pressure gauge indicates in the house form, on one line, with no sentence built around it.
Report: 270 mmHg
